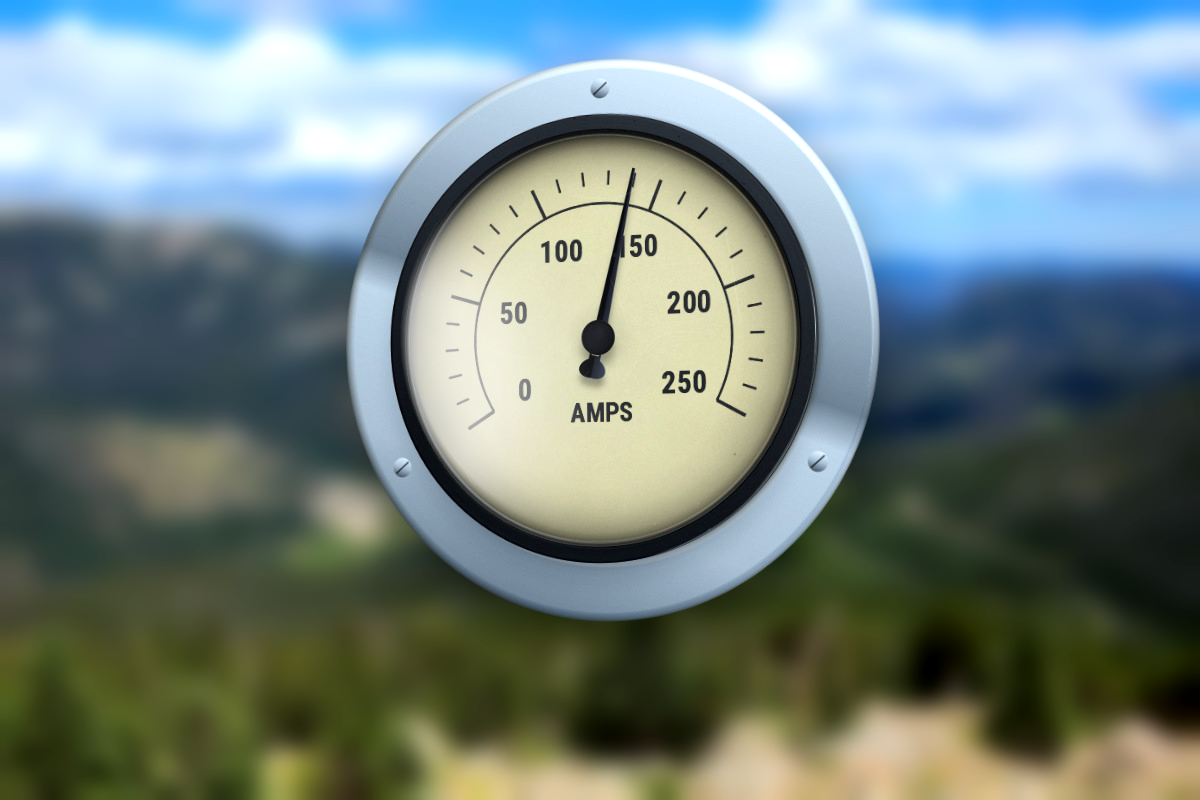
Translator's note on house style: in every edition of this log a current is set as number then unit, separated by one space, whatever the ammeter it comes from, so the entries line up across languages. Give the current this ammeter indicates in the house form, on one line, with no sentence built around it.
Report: 140 A
